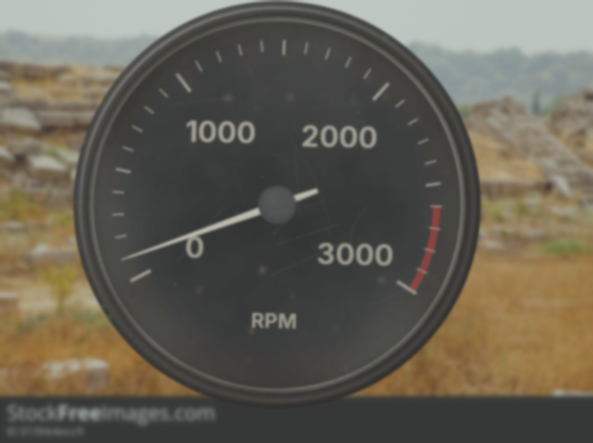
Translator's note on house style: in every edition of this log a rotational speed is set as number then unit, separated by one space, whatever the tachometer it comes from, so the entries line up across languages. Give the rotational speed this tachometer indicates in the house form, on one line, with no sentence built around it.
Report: 100 rpm
